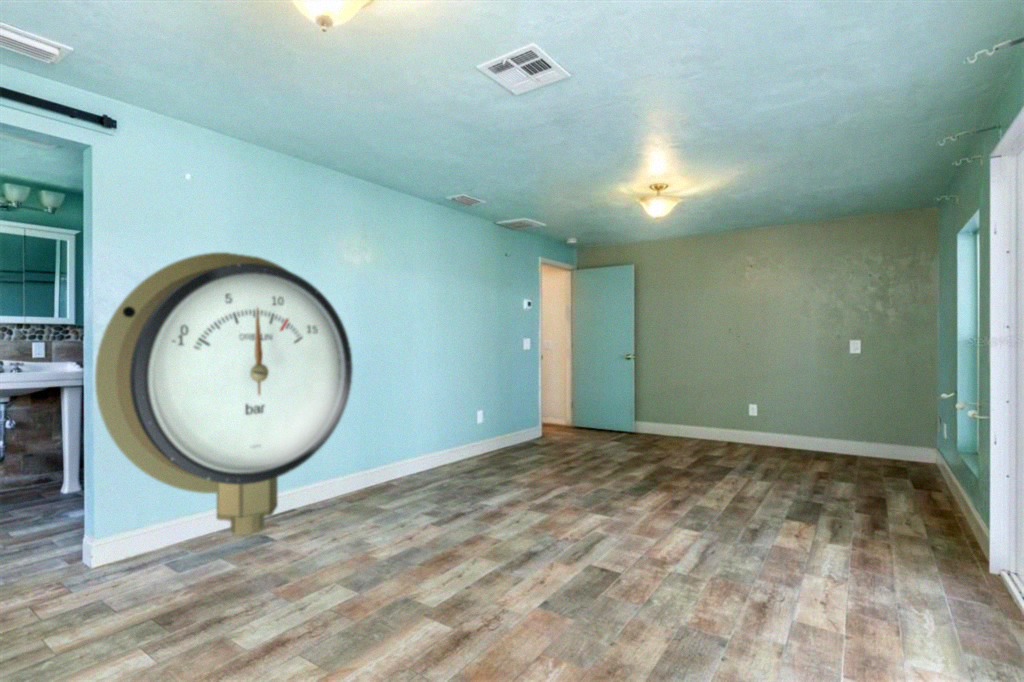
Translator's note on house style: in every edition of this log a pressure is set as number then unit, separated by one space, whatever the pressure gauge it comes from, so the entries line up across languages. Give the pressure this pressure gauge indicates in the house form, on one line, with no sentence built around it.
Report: 7.5 bar
